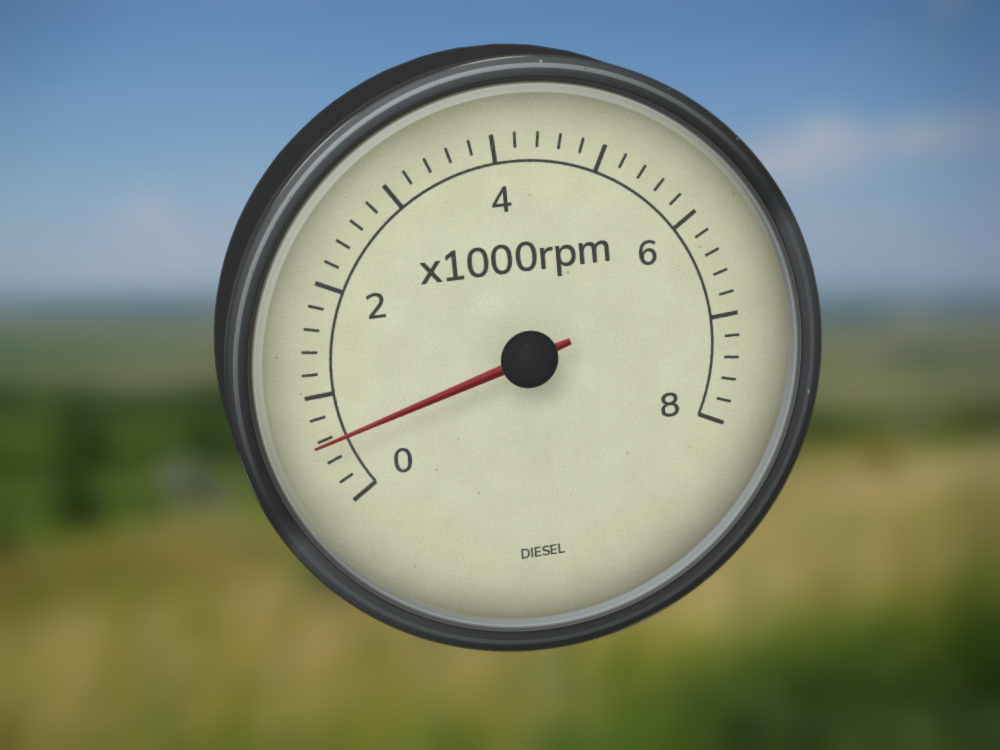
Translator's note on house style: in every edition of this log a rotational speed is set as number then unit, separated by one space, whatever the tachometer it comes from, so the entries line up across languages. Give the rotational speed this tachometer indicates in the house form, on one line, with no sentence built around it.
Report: 600 rpm
